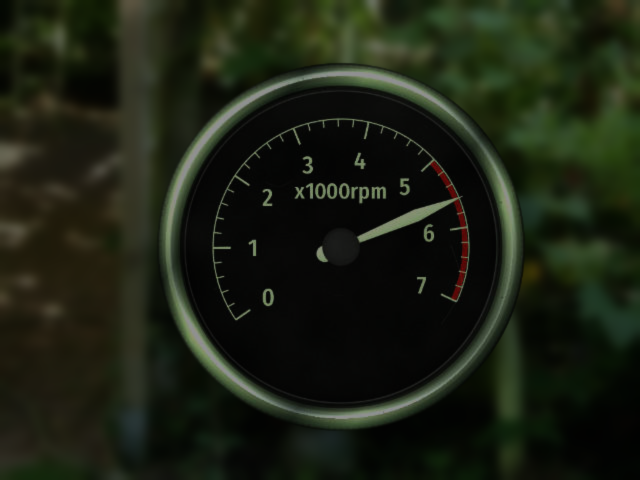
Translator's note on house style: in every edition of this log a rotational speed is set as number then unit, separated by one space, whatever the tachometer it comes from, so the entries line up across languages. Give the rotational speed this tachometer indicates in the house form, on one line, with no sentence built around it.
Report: 5600 rpm
